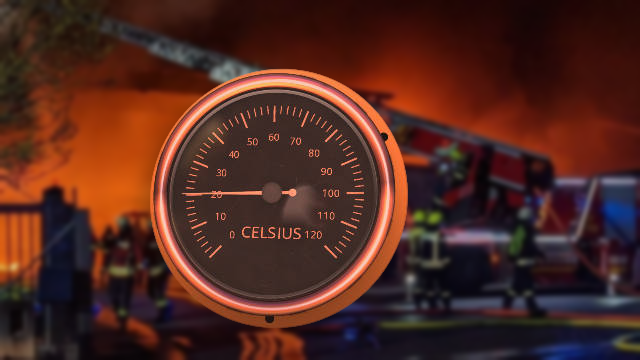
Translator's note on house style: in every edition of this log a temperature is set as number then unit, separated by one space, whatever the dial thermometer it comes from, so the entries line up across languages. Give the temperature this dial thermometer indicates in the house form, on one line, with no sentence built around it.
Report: 20 °C
